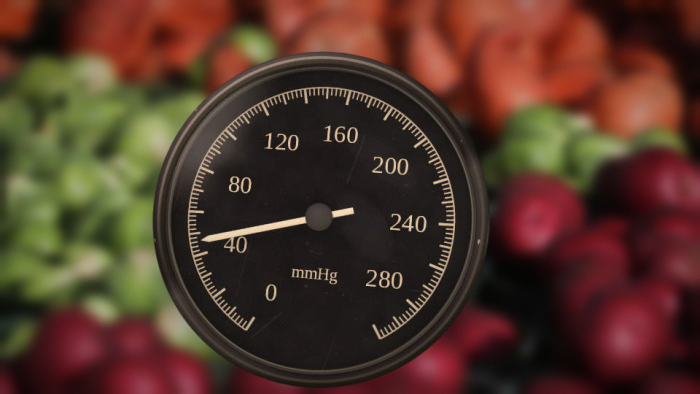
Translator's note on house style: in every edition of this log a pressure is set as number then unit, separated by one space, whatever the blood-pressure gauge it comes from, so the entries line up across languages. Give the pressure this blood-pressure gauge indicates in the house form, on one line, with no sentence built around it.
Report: 46 mmHg
